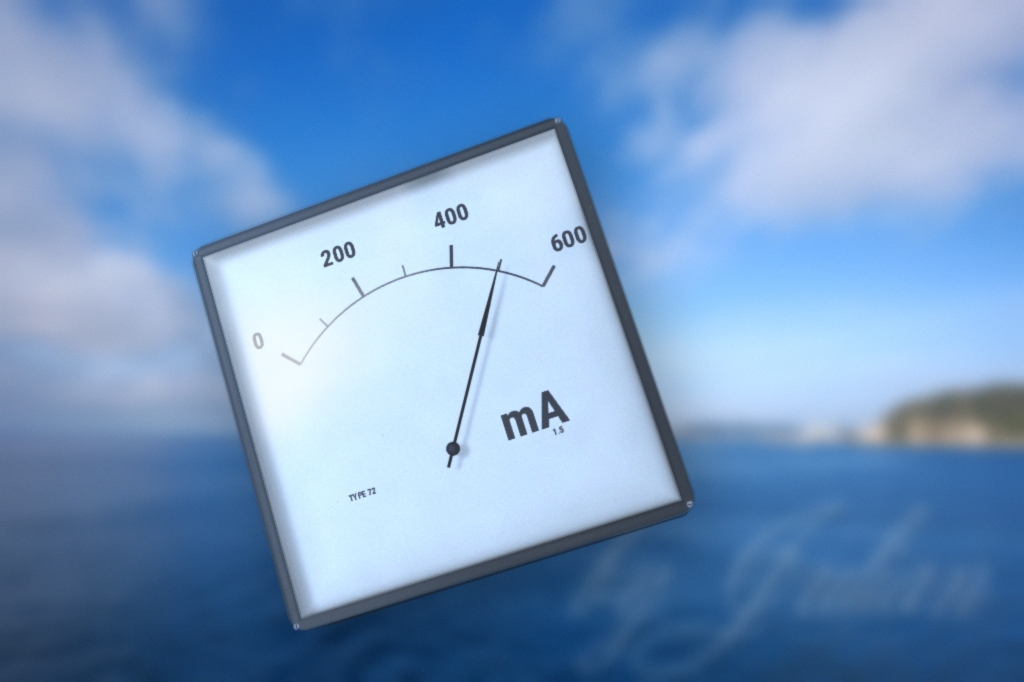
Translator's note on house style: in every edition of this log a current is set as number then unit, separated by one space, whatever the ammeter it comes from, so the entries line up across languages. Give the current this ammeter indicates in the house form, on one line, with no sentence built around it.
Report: 500 mA
